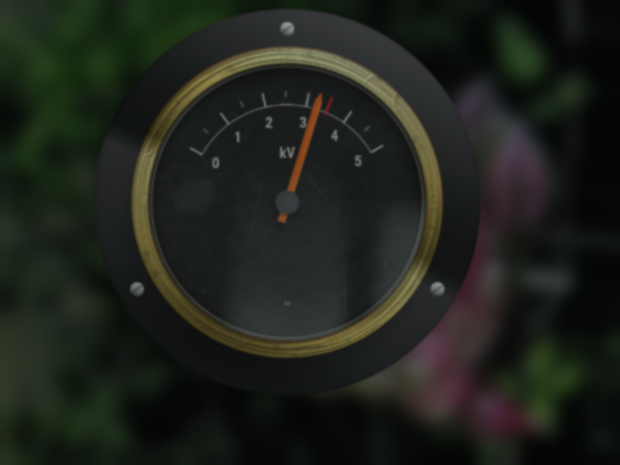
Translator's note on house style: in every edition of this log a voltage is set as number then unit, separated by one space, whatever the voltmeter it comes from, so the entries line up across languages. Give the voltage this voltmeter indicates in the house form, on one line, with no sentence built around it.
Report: 3.25 kV
